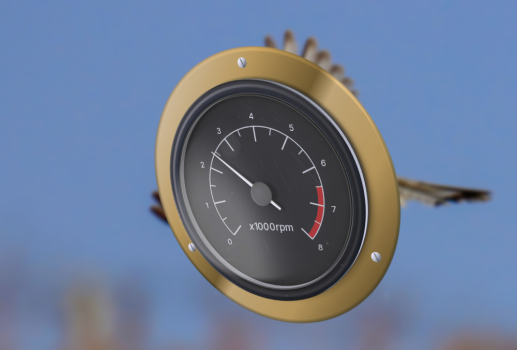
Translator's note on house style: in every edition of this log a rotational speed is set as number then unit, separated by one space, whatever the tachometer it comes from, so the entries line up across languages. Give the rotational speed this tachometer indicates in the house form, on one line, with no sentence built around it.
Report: 2500 rpm
